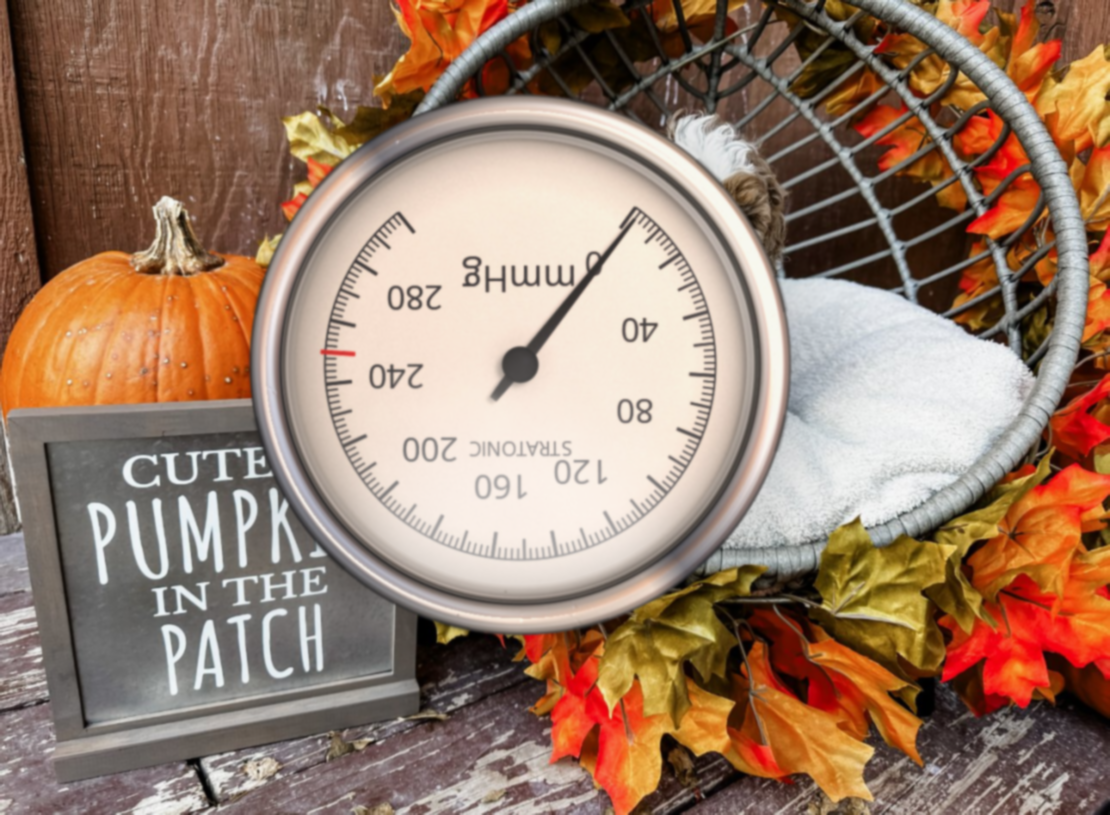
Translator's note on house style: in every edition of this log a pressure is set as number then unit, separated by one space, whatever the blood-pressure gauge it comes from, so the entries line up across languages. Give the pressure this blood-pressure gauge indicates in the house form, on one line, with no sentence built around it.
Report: 2 mmHg
